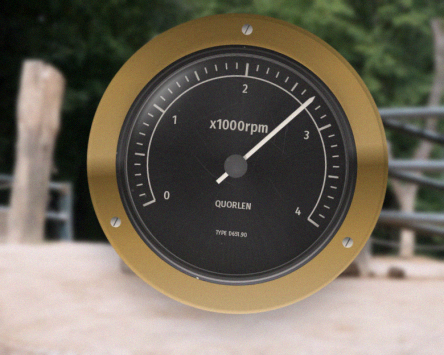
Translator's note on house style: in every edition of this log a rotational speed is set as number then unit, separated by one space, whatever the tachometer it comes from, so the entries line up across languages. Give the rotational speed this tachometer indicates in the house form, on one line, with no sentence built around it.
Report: 2700 rpm
